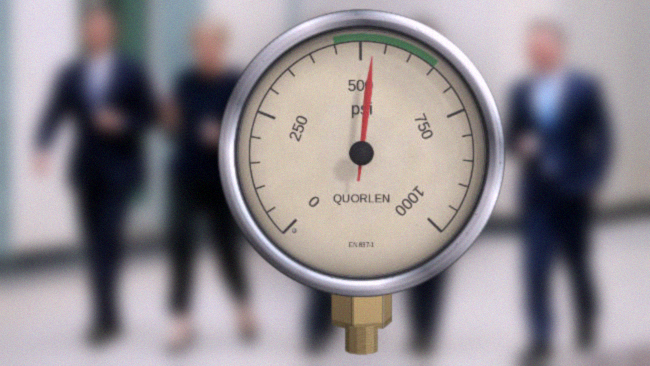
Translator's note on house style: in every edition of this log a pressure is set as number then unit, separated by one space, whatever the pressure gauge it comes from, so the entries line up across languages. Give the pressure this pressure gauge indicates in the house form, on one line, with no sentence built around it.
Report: 525 psi
